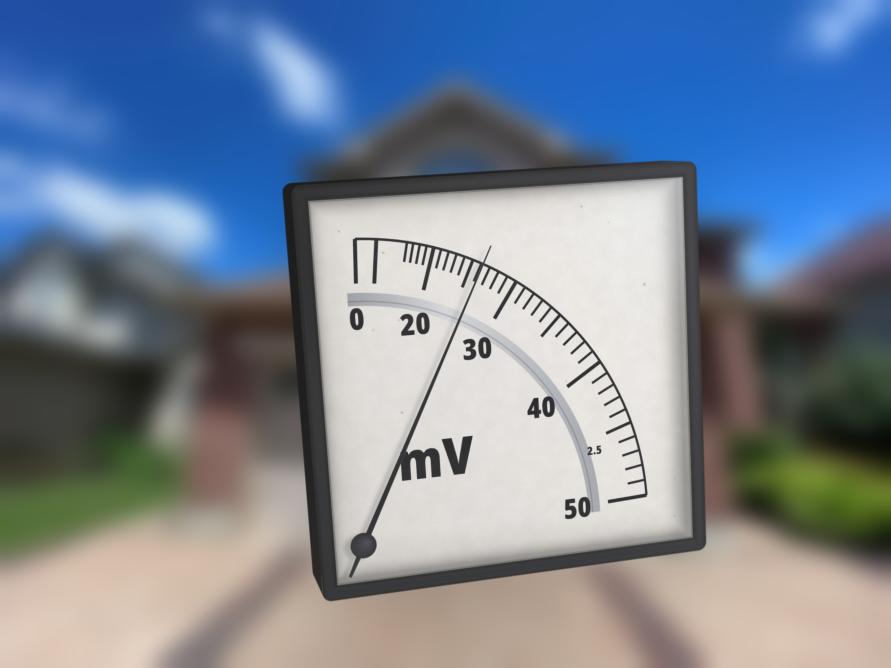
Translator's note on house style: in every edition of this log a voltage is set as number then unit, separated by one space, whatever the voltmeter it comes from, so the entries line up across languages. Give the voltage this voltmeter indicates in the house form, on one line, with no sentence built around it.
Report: 26 mV
